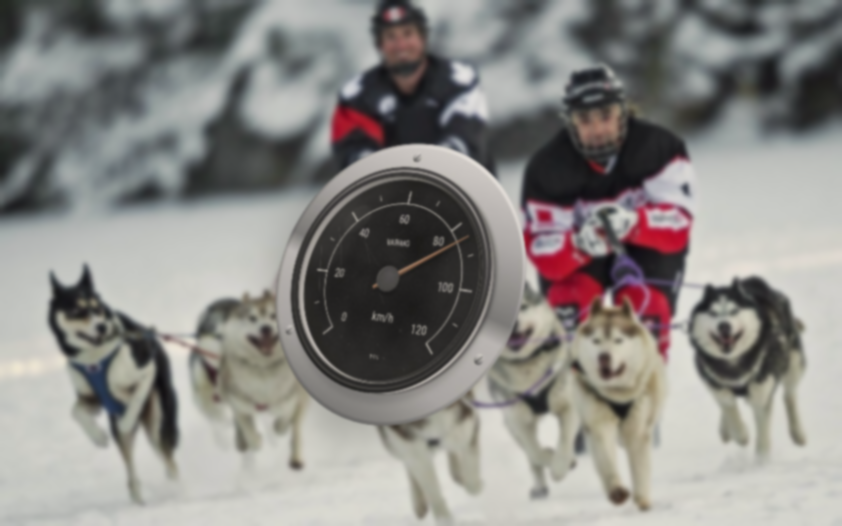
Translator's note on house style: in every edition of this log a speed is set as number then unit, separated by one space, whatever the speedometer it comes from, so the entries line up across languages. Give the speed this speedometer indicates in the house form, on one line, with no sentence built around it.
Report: 85 km/h
